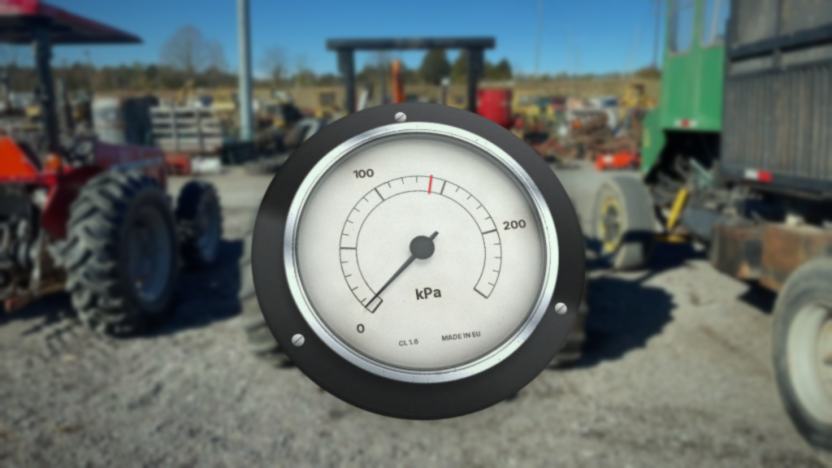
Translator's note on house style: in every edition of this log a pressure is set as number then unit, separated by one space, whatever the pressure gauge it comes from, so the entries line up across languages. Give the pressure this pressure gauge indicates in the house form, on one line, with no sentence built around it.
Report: 5 kPa
